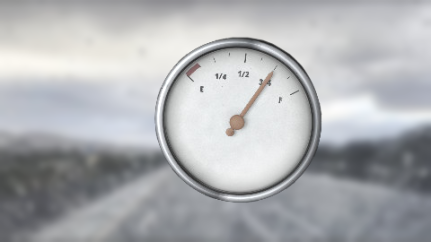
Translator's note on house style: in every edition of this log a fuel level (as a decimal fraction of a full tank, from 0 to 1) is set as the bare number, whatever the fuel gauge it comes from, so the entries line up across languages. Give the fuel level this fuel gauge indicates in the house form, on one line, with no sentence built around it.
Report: 0.75
